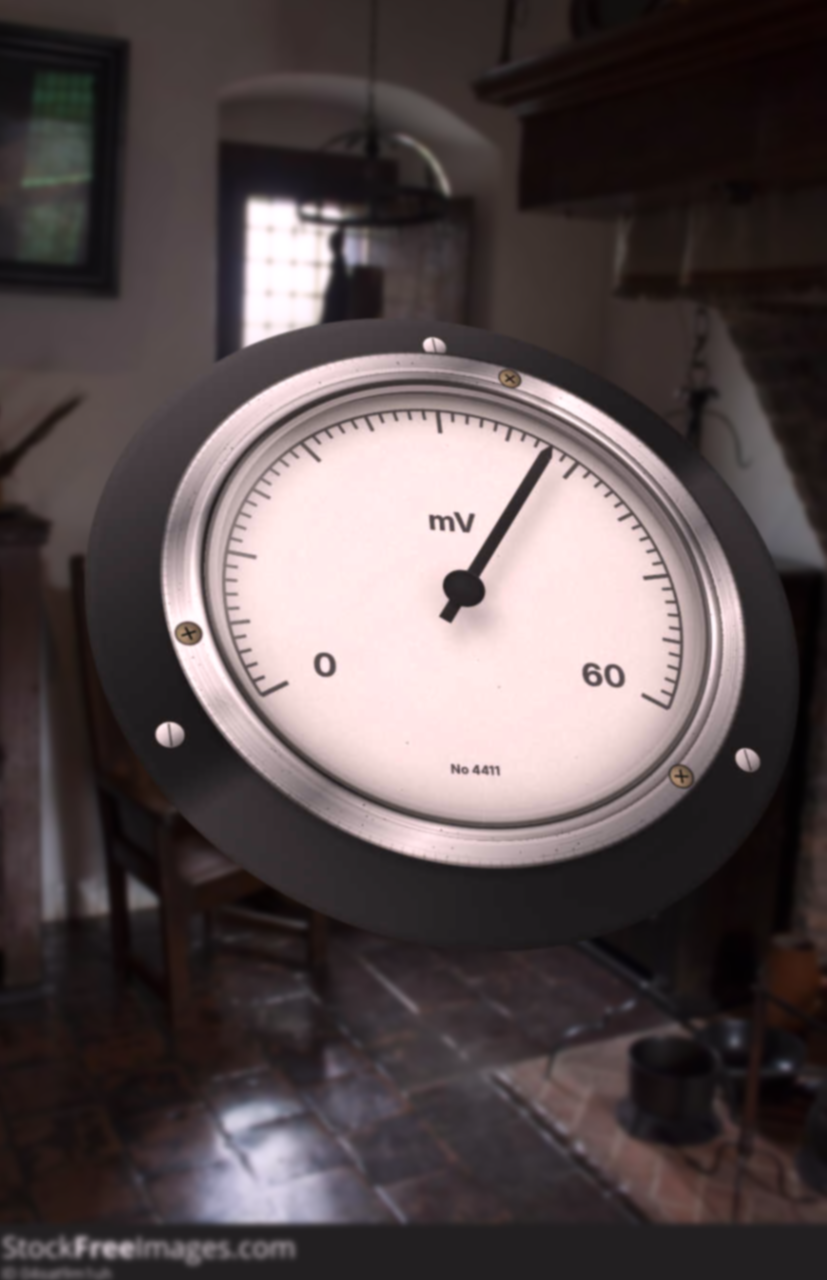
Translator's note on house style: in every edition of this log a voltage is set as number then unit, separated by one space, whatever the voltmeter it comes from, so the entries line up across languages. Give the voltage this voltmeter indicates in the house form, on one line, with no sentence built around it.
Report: 38 mV
